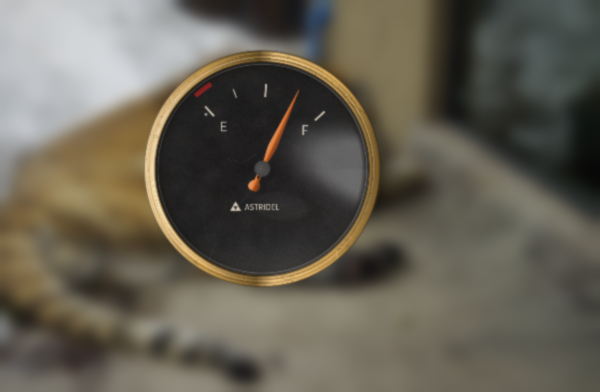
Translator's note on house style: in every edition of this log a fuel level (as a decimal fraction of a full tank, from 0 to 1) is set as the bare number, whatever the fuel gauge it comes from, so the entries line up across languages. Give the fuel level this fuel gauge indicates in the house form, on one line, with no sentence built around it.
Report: 0.75
